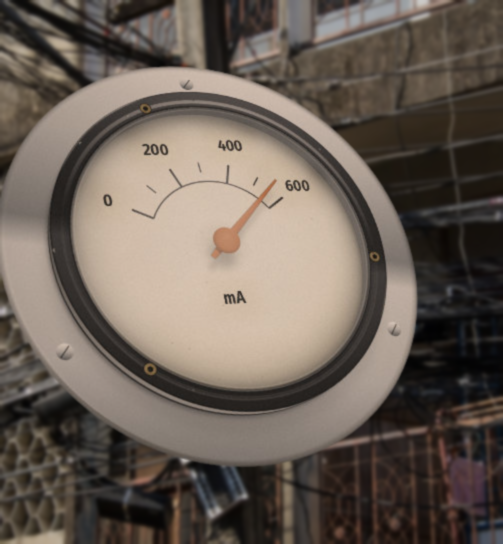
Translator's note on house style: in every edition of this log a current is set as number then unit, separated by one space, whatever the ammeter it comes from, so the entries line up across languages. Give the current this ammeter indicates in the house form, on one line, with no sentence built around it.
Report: 550 mA
